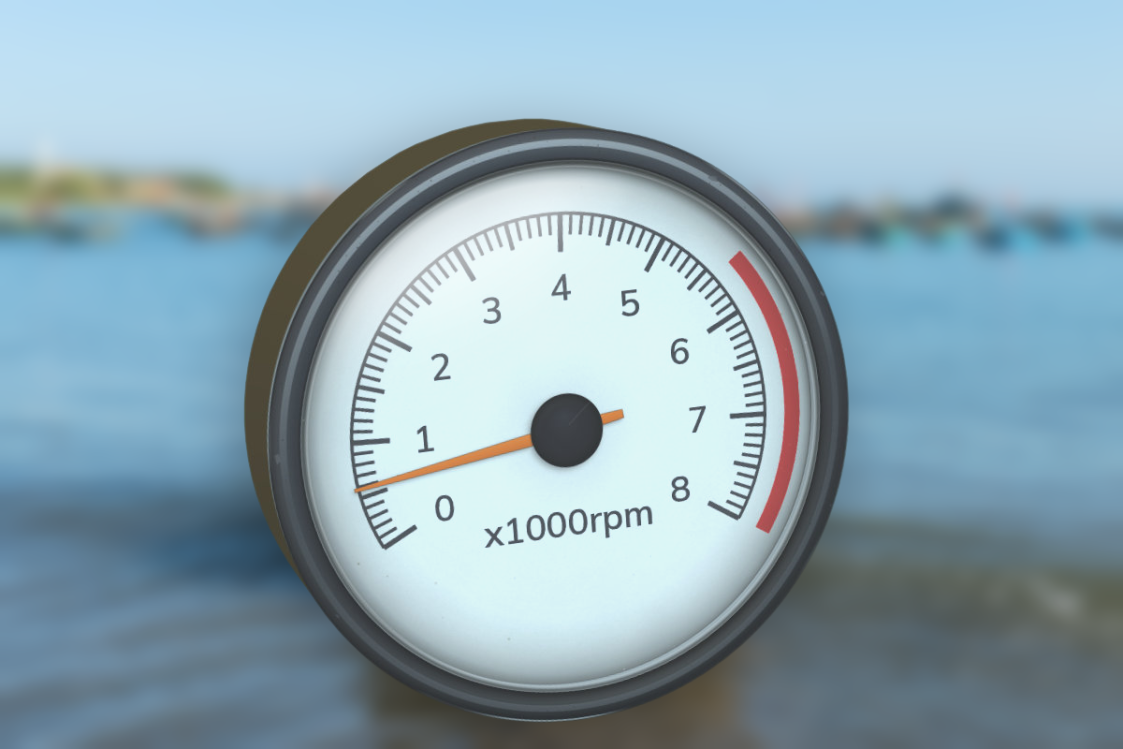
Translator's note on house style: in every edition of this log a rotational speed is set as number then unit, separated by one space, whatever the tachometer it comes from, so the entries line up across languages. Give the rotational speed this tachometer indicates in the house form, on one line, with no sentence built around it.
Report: 600 rpm
